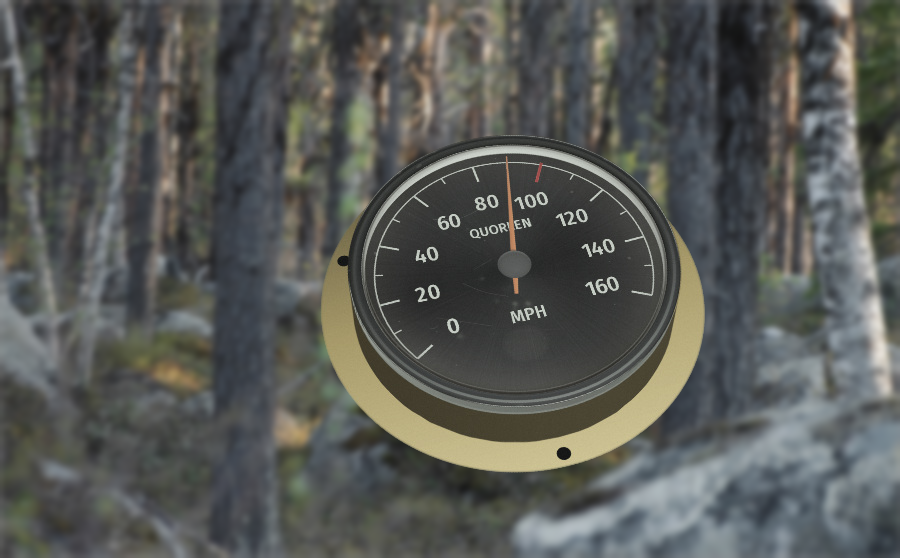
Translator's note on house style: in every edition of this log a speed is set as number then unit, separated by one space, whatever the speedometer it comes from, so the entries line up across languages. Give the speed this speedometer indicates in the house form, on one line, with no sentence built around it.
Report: 90 mph
